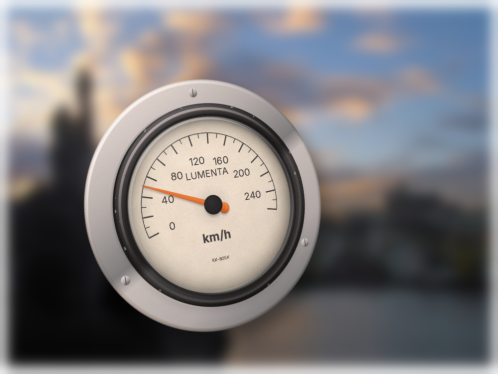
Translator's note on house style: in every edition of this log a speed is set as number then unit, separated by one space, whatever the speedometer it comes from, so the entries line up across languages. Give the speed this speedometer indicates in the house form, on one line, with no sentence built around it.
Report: 50 km/h
